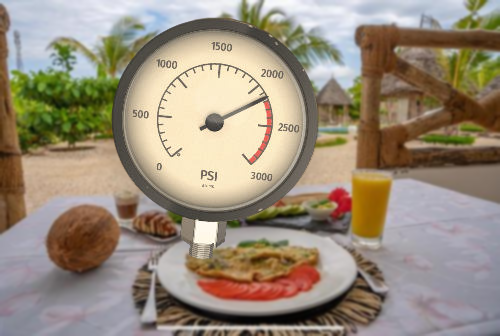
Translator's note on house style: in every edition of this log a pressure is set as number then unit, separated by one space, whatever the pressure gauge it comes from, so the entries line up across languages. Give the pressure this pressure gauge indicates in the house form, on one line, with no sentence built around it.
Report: 2150 psi
